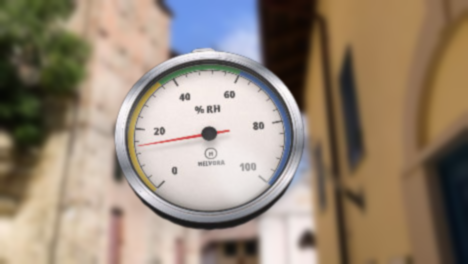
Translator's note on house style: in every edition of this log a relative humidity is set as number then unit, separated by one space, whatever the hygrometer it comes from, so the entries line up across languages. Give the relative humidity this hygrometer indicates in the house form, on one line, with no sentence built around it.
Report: 14 %
